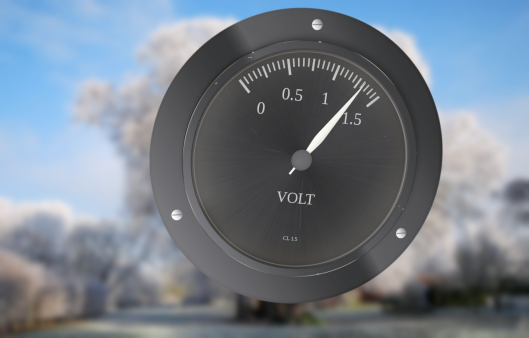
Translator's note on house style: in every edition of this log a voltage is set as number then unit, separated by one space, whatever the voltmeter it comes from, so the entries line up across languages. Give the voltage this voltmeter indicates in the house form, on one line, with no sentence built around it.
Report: 1.3 V
